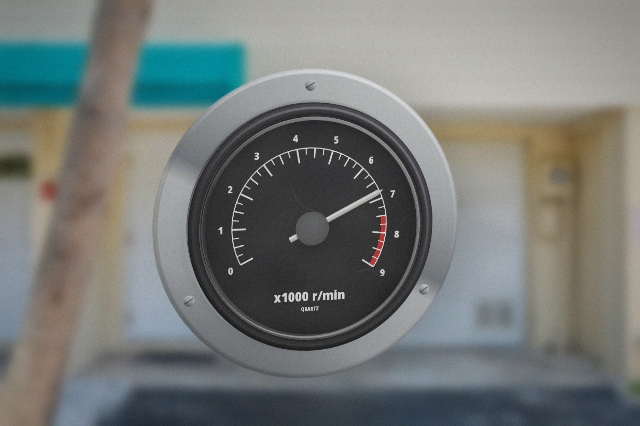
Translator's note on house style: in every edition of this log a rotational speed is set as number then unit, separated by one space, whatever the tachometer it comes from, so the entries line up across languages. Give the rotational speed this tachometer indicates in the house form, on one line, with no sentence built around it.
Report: 6750 rpm
